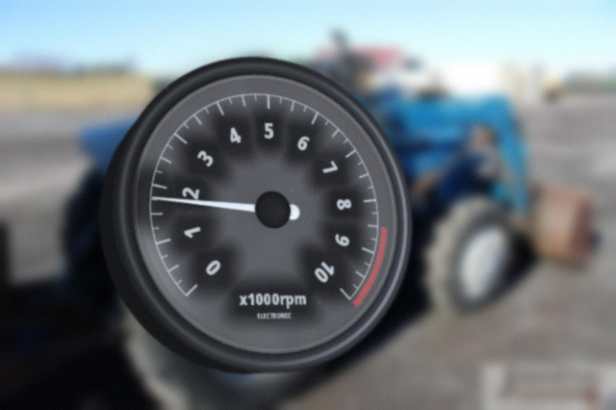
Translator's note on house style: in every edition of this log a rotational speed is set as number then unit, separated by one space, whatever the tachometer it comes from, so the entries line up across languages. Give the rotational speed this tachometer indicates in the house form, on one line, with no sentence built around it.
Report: 1750 rpm
